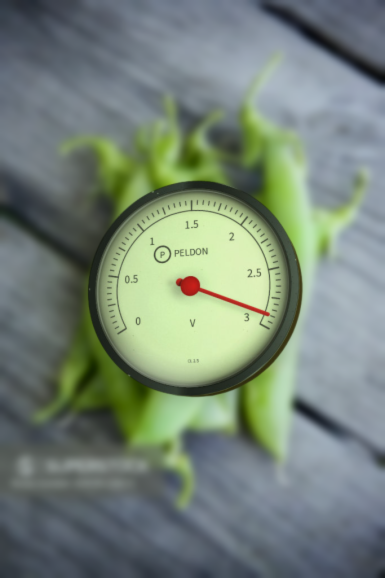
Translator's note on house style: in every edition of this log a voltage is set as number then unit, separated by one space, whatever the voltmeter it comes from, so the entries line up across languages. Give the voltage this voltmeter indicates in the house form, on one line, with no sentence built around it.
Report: 2.9 V
